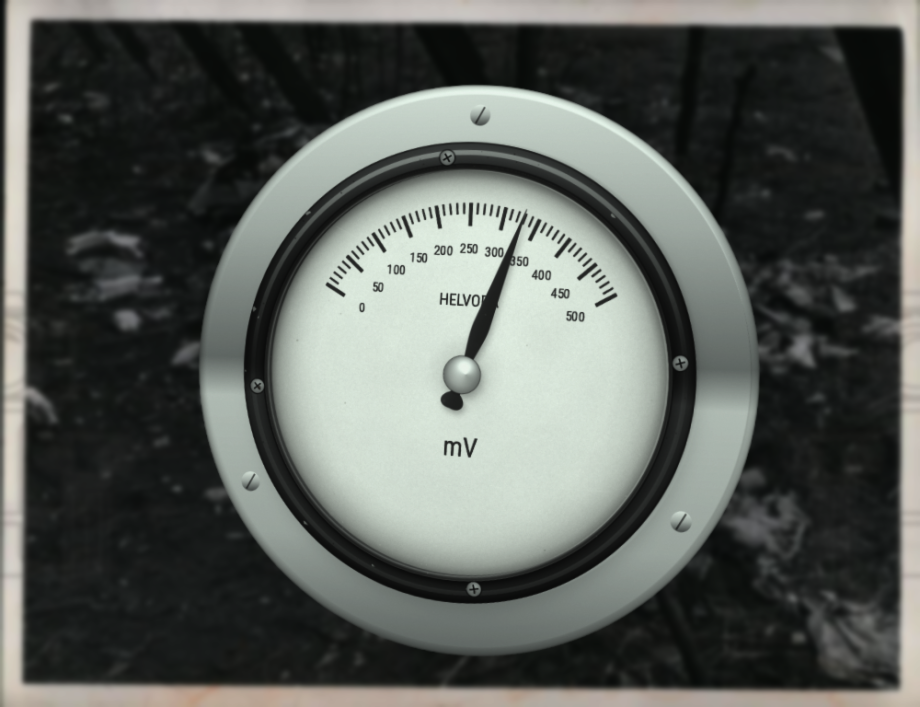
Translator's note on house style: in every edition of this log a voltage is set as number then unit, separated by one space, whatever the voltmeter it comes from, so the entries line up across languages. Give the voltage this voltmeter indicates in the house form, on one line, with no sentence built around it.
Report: 330 mV
